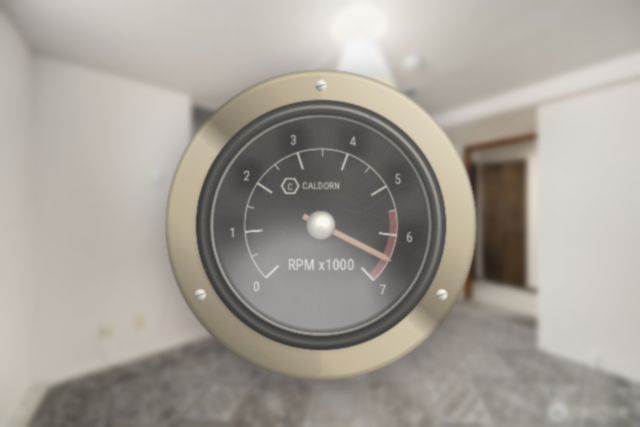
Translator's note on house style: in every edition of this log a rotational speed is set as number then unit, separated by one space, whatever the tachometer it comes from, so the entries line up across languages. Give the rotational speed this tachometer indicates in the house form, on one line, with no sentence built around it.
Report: 6500 rpm
